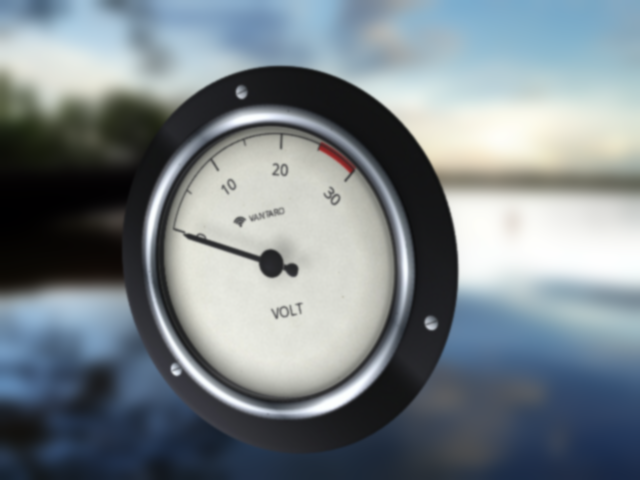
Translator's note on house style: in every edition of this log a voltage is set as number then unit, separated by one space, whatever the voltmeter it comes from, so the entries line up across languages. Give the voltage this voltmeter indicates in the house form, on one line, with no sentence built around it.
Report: 0 V
